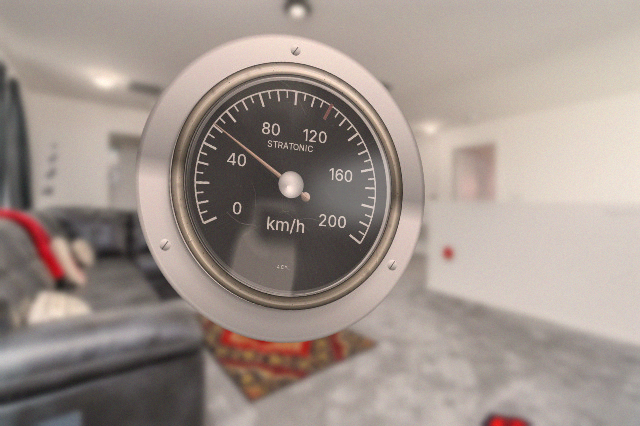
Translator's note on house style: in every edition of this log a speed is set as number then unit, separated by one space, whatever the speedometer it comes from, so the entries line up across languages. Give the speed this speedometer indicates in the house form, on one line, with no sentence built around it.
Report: 50 km/h
